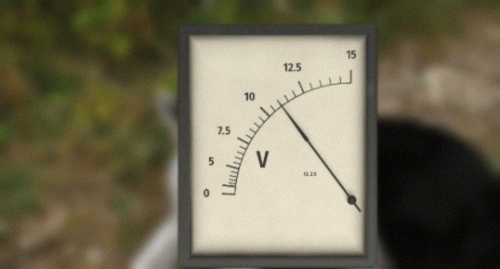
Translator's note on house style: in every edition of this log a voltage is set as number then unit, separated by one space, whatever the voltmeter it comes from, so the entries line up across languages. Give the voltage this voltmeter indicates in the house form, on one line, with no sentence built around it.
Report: 11 V
